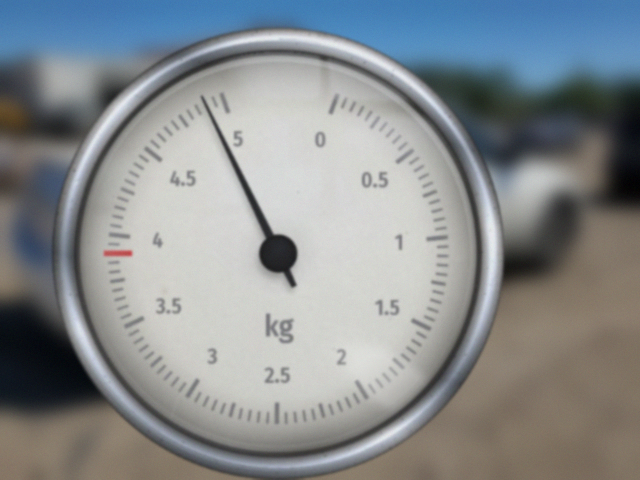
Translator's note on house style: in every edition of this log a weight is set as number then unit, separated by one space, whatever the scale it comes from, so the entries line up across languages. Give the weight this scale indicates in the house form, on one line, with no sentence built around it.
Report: 4.9 kg
